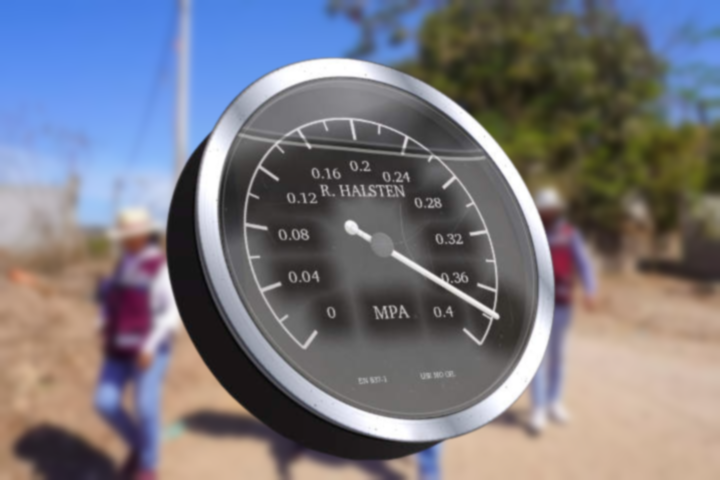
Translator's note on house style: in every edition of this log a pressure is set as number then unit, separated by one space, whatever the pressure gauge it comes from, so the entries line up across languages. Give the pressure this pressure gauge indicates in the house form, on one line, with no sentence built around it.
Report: 0.38 MPa
